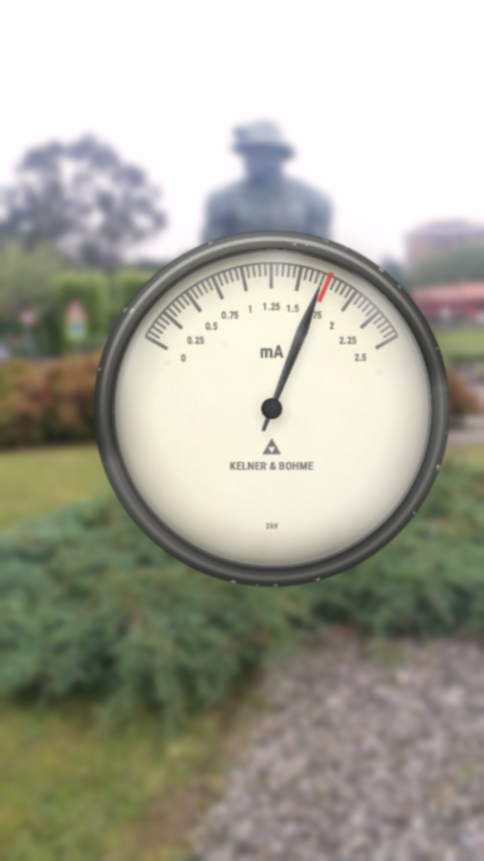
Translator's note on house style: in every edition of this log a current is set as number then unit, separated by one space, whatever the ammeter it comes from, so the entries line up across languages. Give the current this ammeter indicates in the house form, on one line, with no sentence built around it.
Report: 1.7 mA
